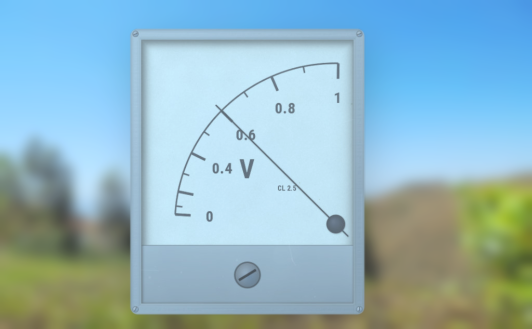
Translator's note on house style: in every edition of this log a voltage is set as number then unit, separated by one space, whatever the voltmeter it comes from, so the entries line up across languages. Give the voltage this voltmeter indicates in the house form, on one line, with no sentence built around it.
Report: 0.6 V
